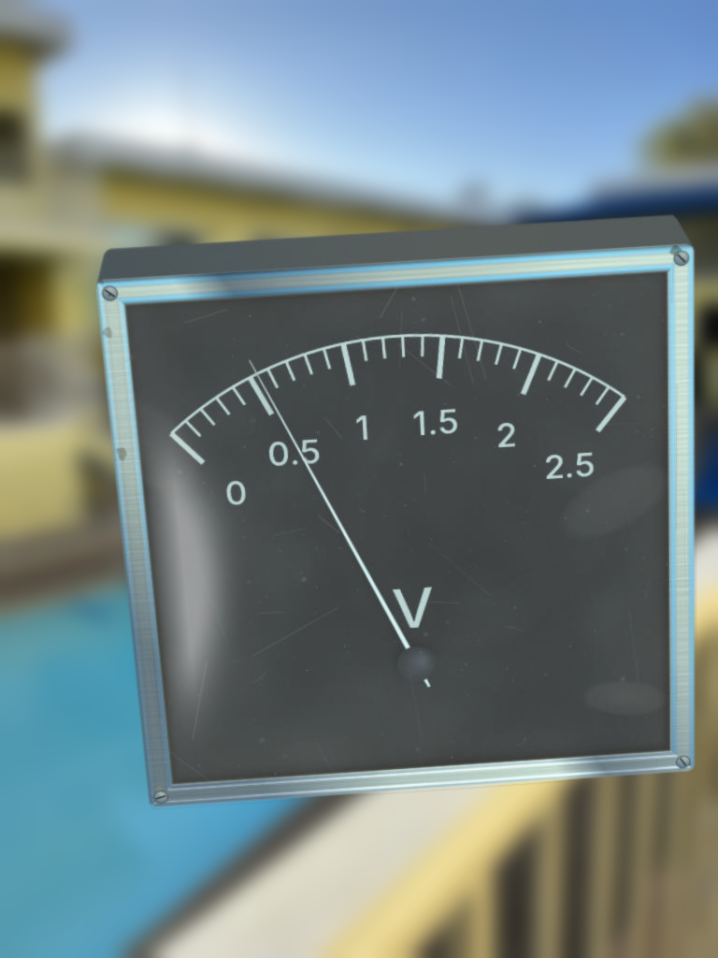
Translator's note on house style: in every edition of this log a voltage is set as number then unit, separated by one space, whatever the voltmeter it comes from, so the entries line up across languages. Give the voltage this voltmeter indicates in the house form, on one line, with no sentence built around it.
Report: 0.55 V
